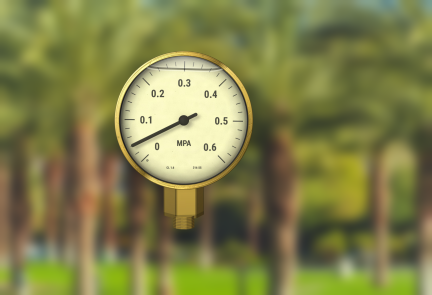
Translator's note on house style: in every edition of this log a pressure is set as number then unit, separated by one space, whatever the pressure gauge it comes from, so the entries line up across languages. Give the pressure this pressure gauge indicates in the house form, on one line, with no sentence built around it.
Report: 0.04 MPa
